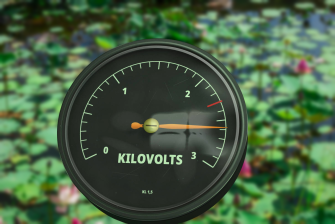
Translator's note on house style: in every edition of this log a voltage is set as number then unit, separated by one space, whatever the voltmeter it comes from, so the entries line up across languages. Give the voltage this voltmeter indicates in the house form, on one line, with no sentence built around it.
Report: 2.6 kV
